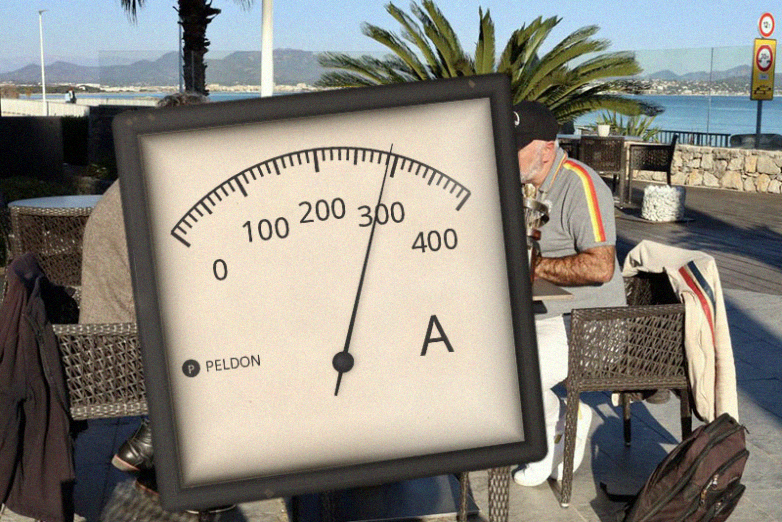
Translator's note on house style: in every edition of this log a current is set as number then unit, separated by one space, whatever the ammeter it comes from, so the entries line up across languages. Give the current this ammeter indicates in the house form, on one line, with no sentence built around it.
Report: 290 A
